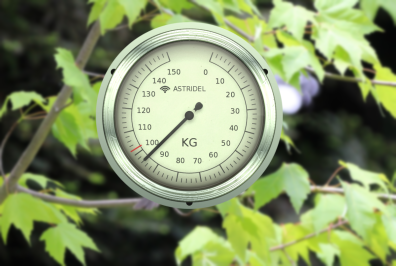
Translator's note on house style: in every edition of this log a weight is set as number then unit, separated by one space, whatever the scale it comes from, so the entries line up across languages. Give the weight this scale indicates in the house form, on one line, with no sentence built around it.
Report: 96 kg
